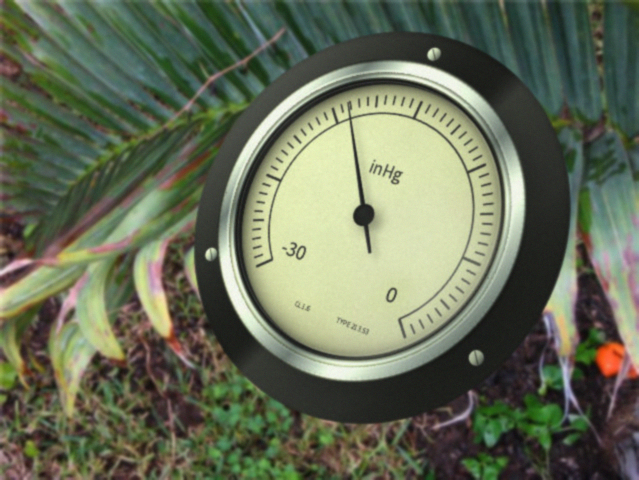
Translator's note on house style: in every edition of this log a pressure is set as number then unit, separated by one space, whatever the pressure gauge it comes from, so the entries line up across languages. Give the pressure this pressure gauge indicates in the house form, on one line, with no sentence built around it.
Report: -19 inHg
